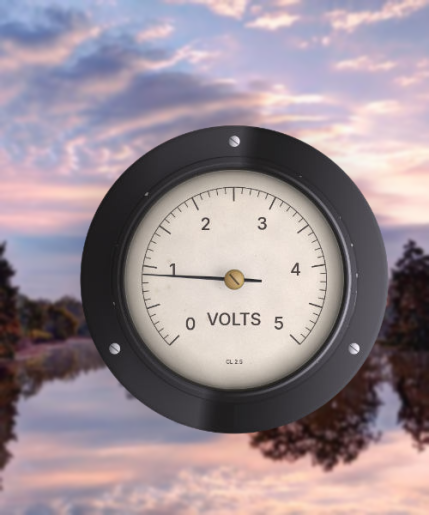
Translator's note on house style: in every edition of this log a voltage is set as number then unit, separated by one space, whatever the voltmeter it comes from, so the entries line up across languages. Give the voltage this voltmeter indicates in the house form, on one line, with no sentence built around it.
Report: 0.9 V
